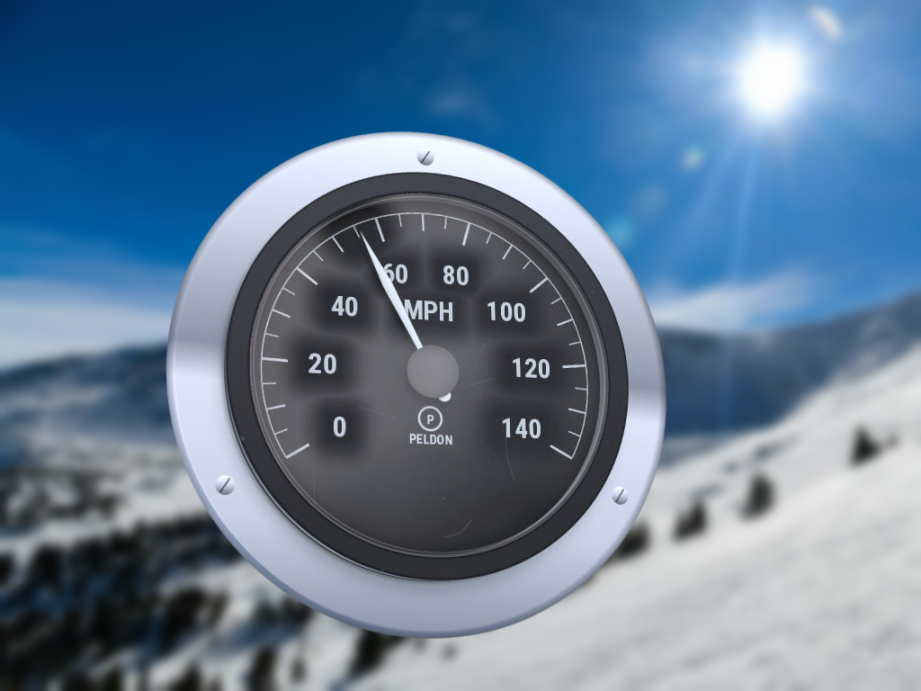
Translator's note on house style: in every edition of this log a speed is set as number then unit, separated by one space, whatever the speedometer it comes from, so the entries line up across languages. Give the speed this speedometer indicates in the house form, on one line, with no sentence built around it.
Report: 55 mph
